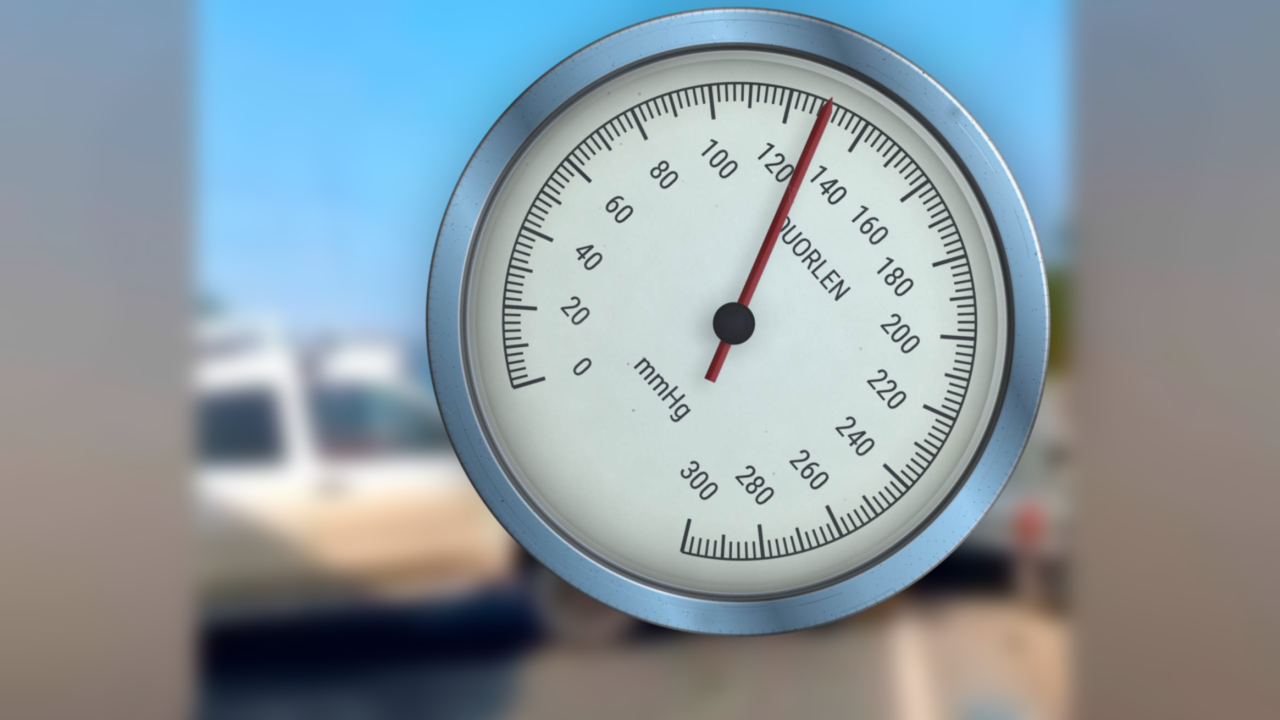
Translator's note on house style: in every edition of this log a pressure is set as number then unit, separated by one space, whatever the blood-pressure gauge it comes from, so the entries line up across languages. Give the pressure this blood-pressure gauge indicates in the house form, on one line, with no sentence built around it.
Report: 130 mmHg
